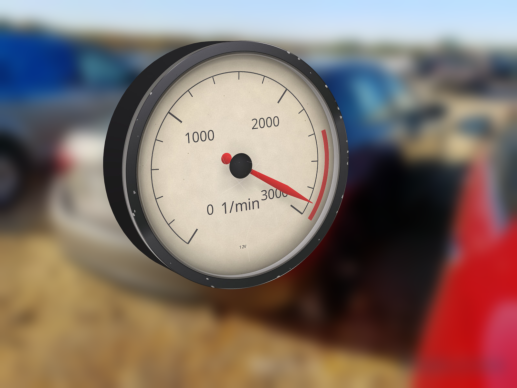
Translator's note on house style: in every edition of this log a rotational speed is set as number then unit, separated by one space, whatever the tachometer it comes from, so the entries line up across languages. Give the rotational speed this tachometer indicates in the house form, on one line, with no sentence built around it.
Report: 2900 rpm
